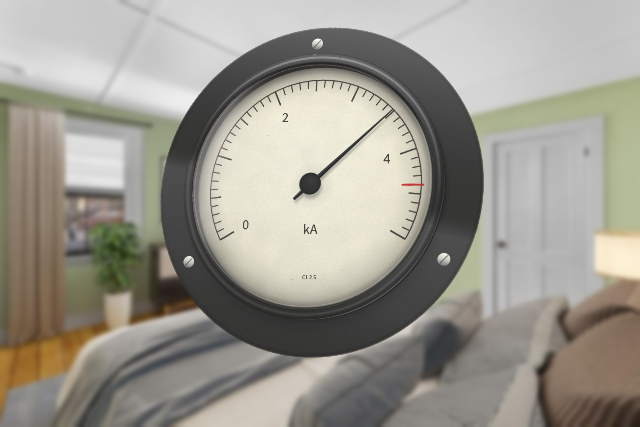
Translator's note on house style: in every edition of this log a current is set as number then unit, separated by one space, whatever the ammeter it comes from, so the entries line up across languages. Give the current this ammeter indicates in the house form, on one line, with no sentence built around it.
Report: 3.5 kA
